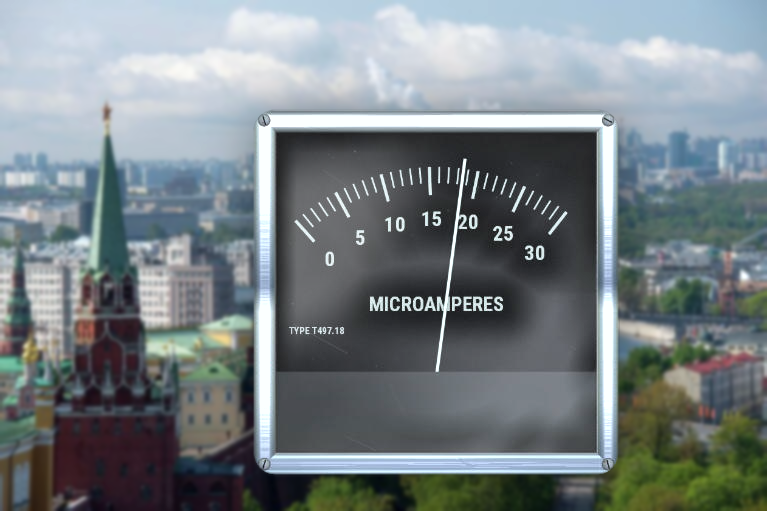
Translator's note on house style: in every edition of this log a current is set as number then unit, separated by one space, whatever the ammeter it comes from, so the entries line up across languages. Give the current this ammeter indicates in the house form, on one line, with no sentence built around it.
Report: 18.5 µA
